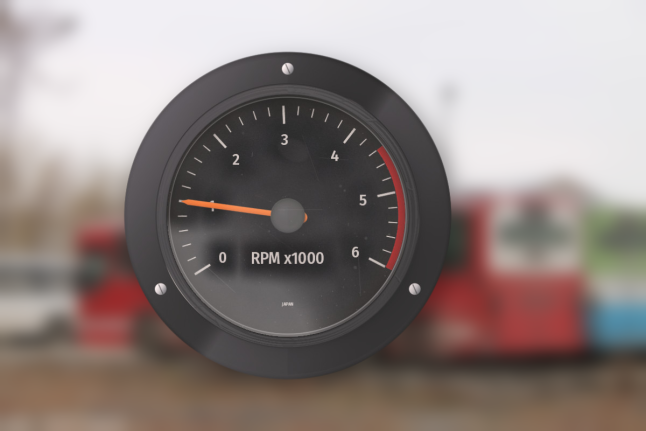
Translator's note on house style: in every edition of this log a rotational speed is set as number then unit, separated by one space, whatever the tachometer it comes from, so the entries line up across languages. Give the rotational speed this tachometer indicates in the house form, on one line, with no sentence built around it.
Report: 1000 rpm
